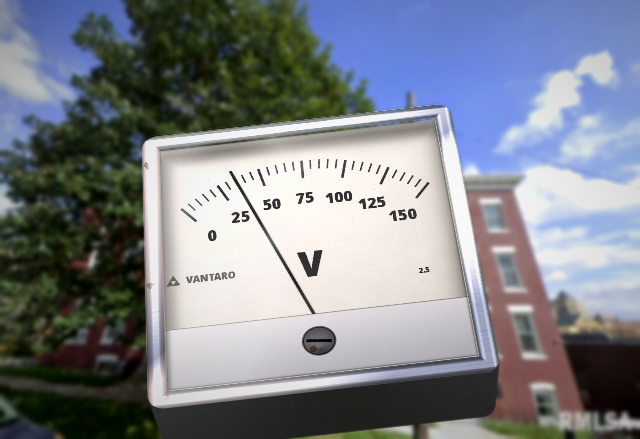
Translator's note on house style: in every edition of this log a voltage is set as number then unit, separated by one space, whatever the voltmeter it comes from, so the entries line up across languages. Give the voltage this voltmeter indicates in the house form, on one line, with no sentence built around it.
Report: 35 V
